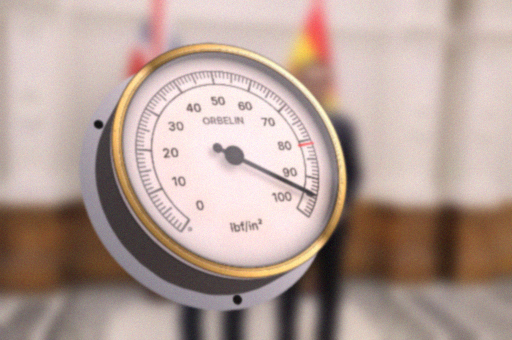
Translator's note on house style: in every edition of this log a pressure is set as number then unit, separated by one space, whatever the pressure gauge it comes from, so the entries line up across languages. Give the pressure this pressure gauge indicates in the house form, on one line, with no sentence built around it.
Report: 95 psi
